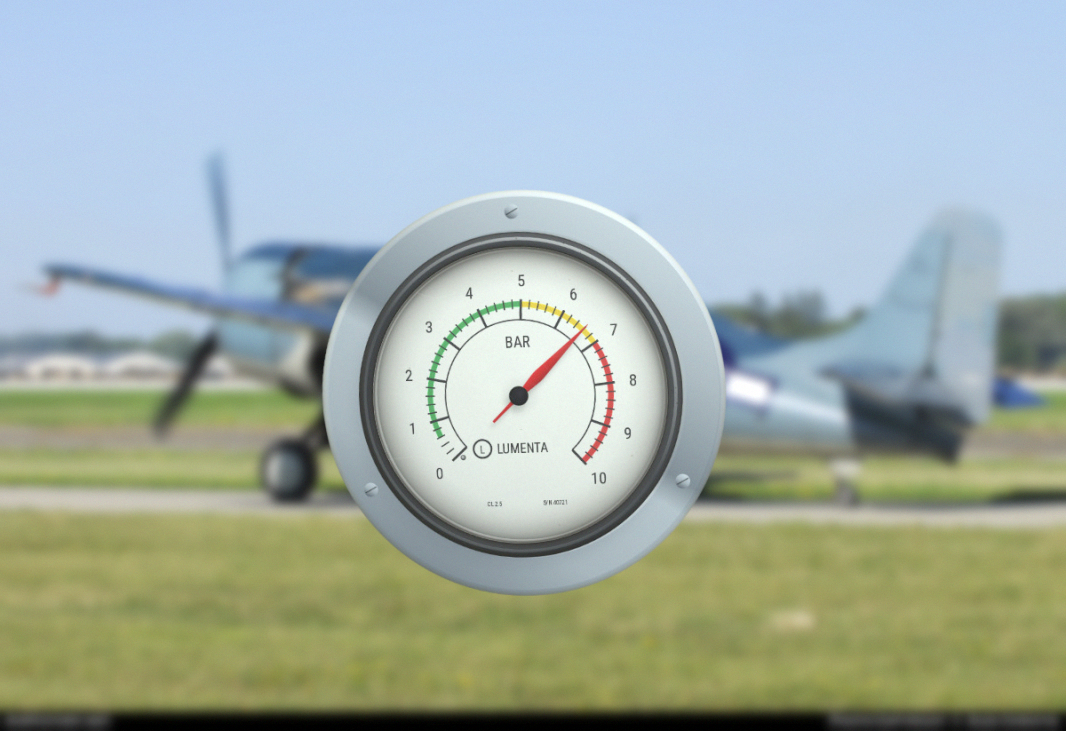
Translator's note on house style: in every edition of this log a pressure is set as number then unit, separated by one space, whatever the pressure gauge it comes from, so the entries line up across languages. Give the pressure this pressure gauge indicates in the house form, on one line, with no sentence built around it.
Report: 6.6 bar
